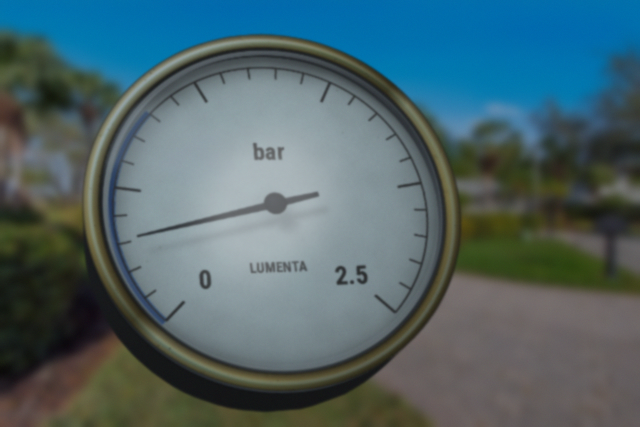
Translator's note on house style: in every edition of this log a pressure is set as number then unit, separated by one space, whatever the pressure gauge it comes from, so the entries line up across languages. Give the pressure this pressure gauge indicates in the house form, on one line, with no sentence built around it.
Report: 0.3 bar
